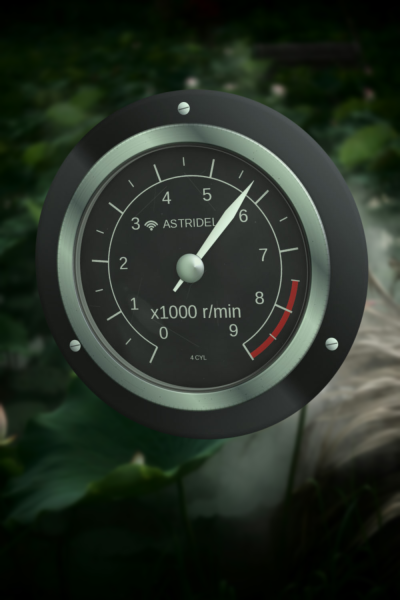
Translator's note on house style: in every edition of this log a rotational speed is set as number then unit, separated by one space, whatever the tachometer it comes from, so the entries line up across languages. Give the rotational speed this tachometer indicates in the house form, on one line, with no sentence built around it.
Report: 5750 rpm
